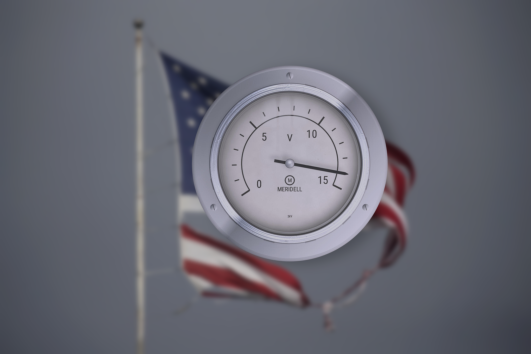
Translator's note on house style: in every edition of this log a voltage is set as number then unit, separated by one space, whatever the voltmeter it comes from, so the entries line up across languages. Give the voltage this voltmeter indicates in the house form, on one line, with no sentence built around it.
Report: 14 V
